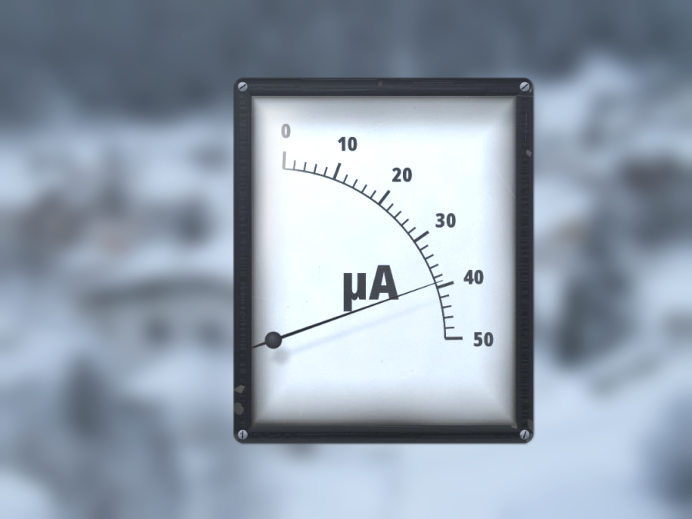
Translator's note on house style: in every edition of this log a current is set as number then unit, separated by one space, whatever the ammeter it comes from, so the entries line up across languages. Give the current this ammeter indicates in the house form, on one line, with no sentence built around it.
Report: 39 µA
